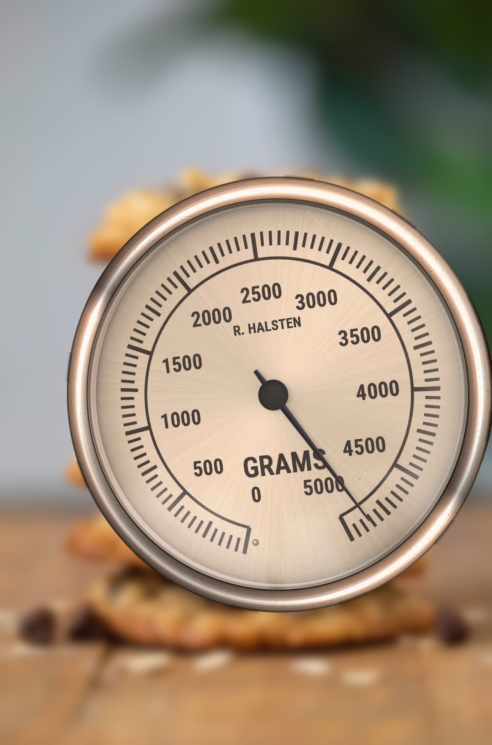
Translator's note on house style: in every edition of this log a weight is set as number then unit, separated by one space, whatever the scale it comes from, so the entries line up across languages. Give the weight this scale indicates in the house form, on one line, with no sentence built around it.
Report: 4850 g
